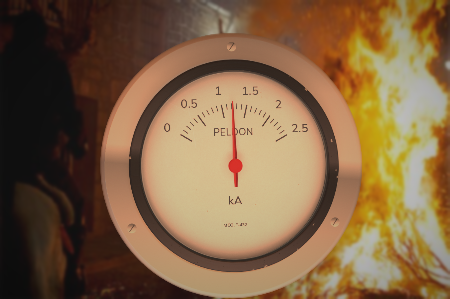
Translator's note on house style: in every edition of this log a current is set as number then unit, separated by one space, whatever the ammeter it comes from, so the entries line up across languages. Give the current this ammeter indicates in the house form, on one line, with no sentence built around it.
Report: 1.2 kA
